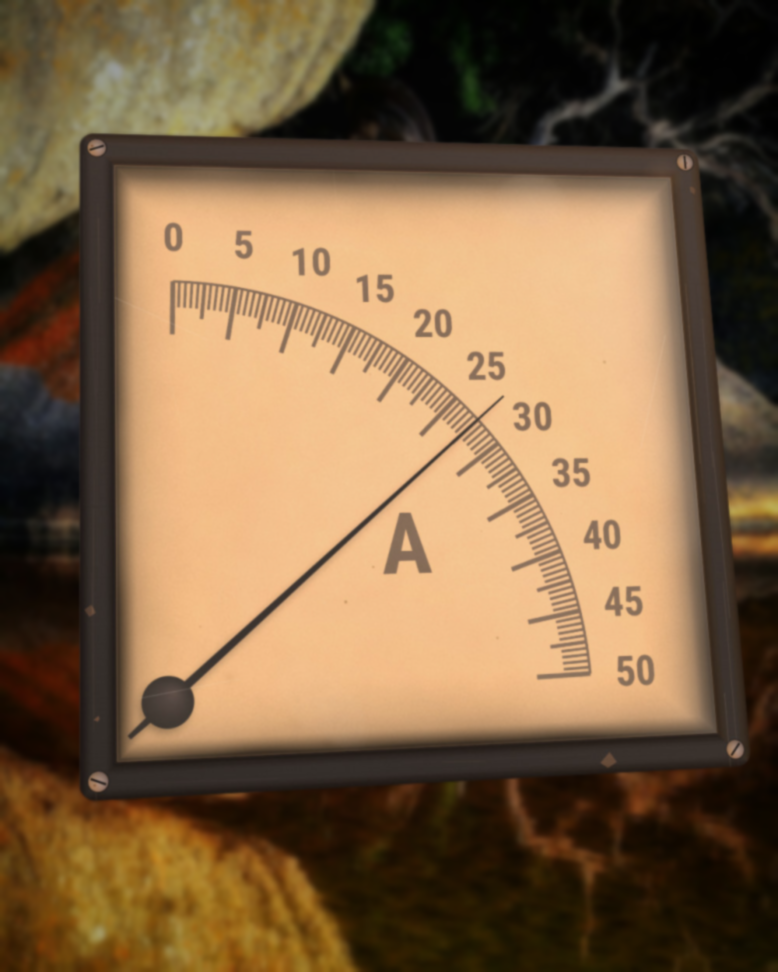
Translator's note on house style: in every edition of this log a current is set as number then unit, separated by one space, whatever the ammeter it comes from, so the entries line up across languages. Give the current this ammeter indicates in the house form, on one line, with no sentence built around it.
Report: 27.5 A
